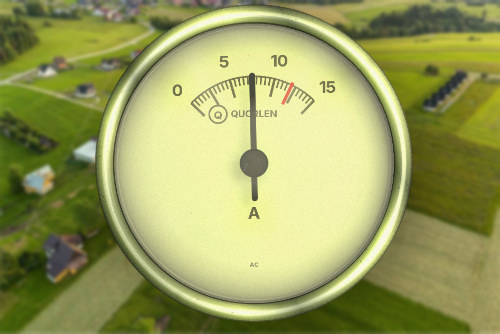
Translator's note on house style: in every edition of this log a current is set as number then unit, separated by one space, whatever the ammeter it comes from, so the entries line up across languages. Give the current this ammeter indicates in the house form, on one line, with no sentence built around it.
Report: 7.5 A
